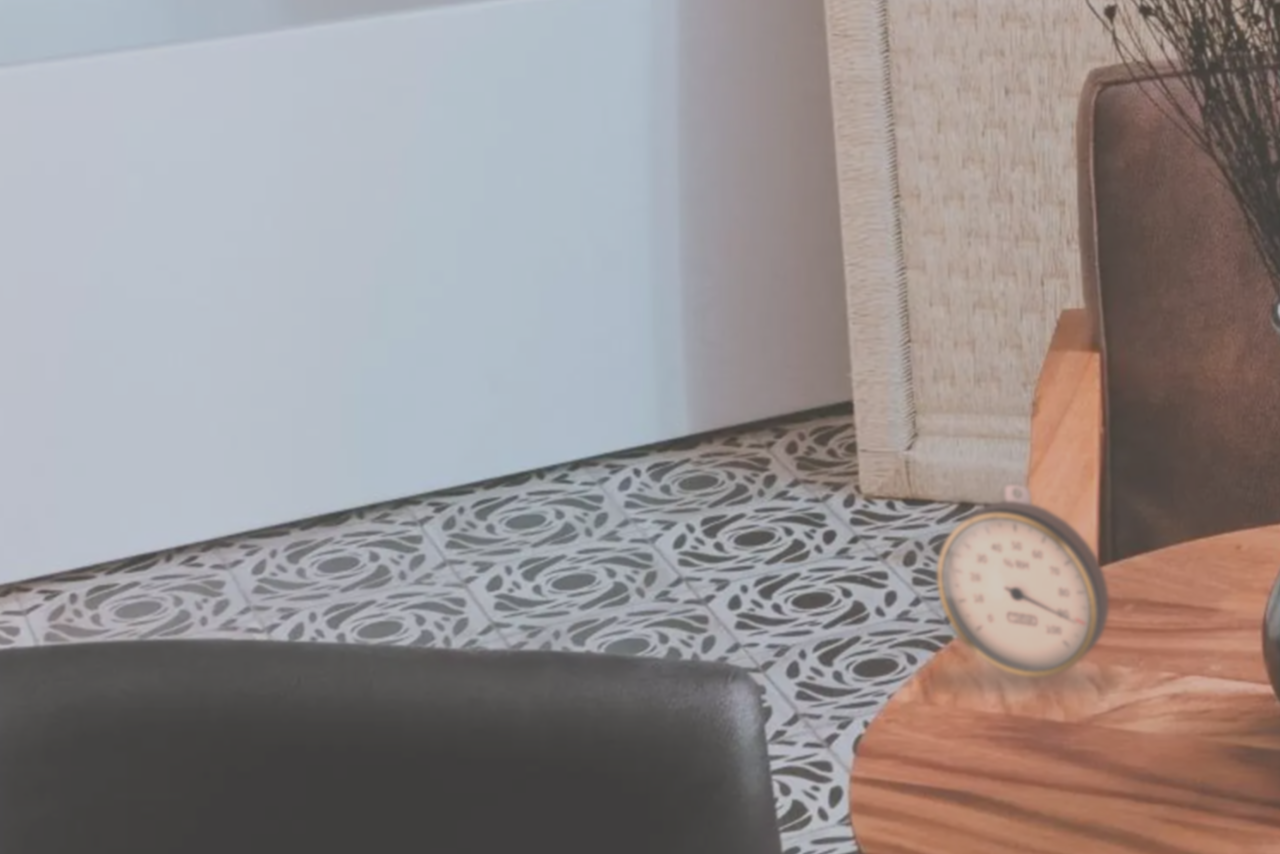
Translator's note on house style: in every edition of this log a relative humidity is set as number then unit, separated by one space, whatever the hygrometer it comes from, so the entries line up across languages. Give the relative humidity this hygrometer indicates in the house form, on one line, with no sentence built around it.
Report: 90 %
